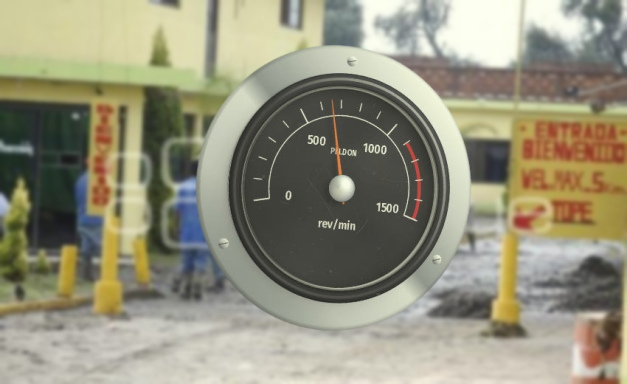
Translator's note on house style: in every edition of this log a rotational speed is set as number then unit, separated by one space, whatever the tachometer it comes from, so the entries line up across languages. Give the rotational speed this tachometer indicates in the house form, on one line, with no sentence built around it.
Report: 650 rpm
